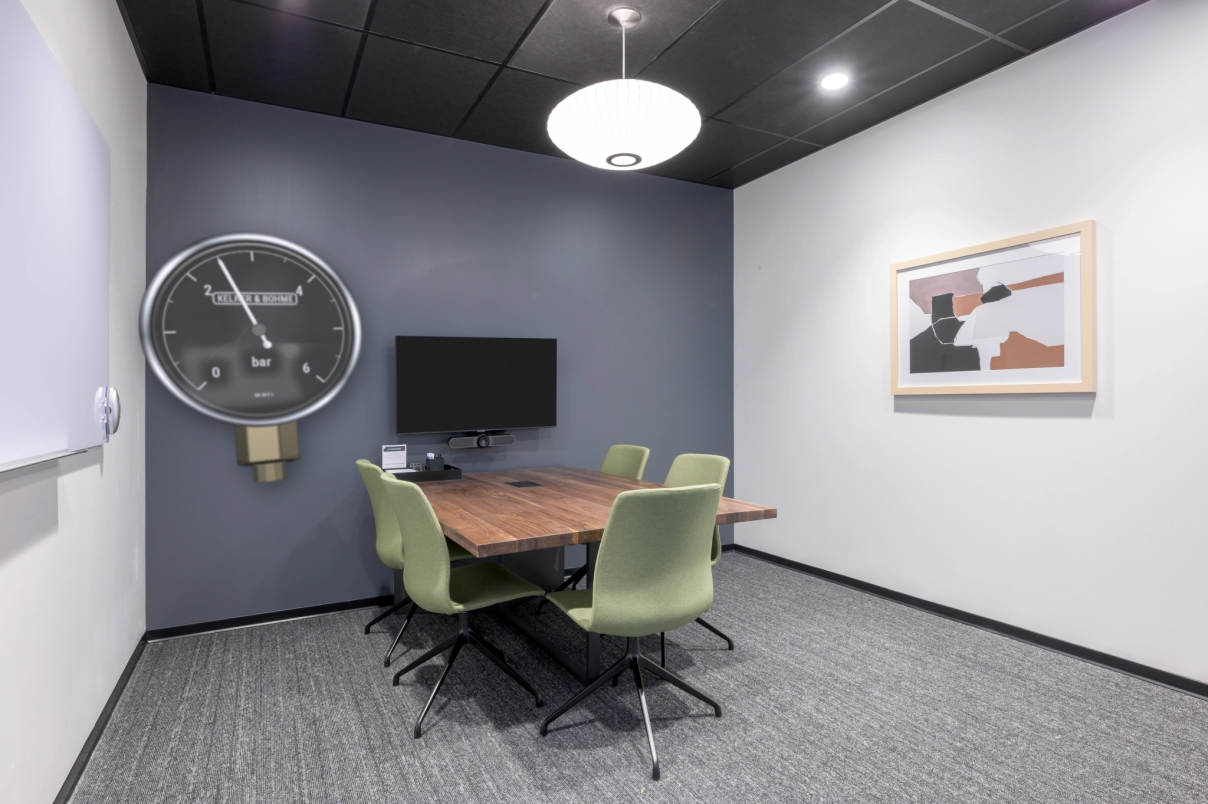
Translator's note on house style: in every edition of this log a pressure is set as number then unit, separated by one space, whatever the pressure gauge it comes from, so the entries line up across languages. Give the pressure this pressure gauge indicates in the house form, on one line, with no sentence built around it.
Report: 2.5 bar
